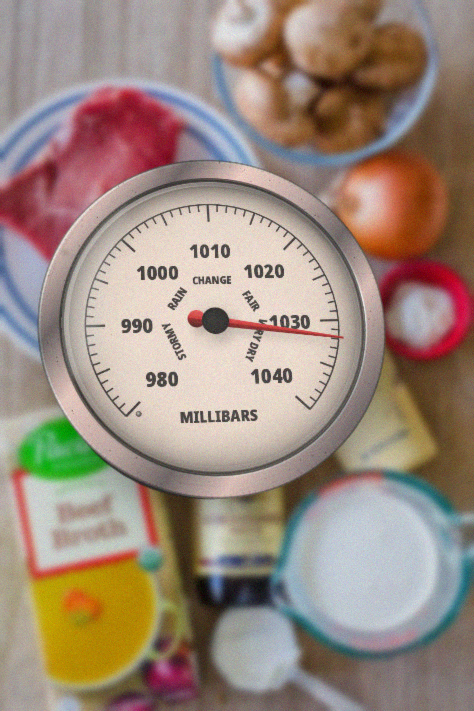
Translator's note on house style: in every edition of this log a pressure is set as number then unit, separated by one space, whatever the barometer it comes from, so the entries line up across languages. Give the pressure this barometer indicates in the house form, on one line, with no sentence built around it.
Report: 1032 mbar
